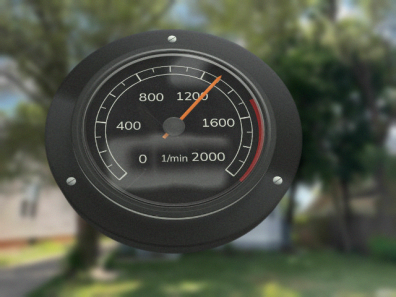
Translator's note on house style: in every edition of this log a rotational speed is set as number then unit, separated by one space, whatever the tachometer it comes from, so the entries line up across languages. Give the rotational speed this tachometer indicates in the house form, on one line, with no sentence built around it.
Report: 1300 rpm
